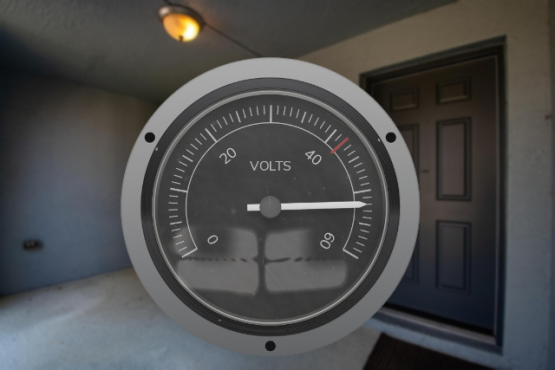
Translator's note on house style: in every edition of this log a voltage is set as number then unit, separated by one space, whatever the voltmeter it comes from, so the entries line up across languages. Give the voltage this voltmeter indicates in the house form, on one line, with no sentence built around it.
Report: 52 V
